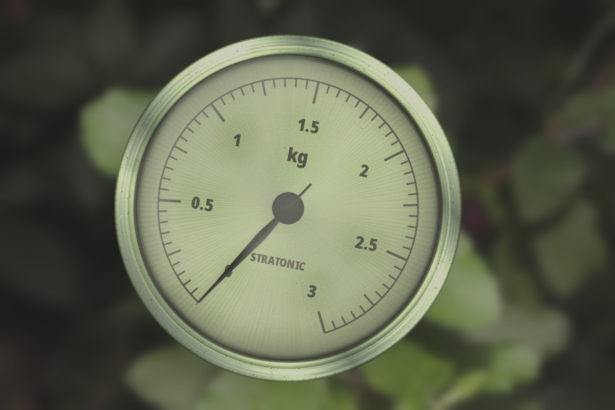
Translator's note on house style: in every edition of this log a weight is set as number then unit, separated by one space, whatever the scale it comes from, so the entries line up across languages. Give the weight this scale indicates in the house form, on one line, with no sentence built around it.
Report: 0 kg
